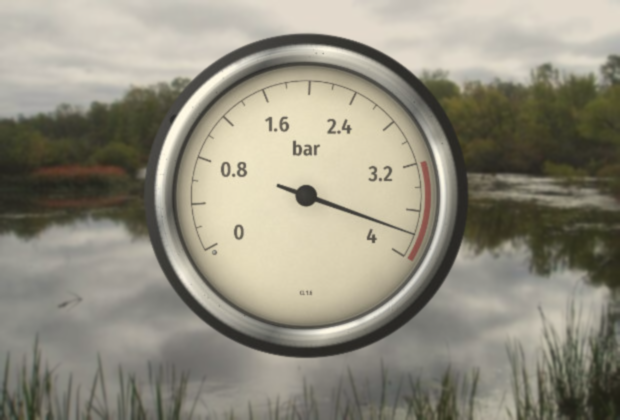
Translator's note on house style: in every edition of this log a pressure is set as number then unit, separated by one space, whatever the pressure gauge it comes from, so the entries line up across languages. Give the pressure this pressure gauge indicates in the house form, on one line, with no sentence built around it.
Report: 3.8 bar
